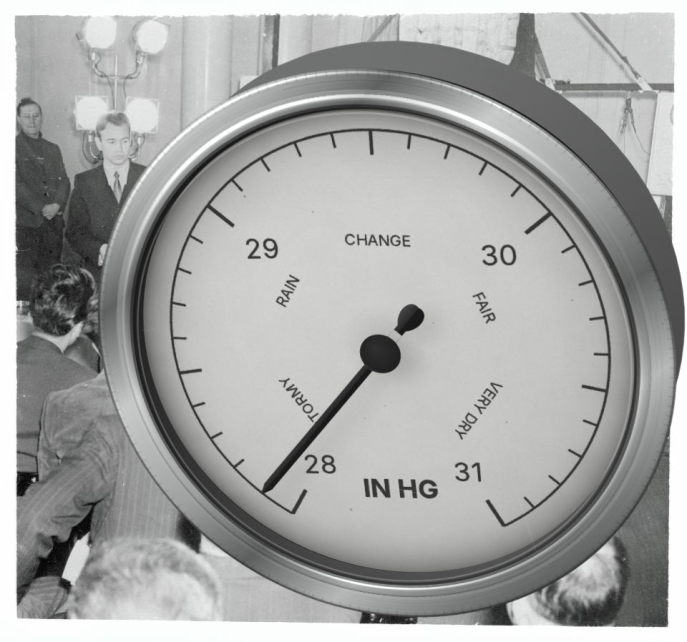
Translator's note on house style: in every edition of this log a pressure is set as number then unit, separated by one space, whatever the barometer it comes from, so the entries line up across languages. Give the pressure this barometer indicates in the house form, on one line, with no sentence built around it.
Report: 28.1 inHg
